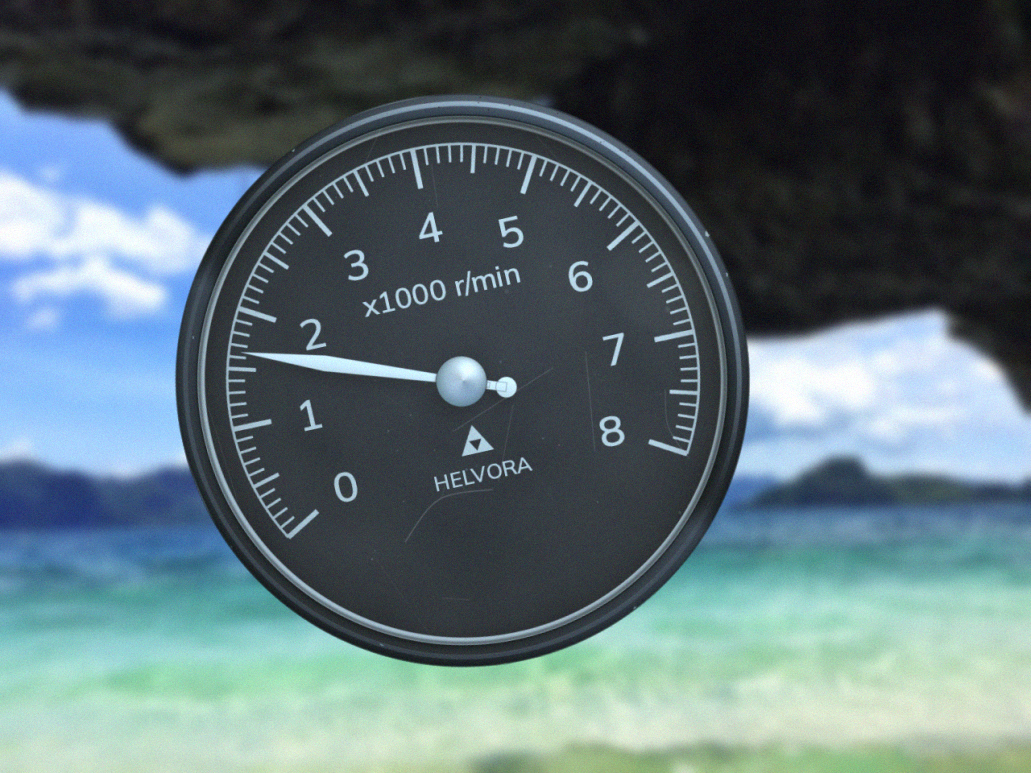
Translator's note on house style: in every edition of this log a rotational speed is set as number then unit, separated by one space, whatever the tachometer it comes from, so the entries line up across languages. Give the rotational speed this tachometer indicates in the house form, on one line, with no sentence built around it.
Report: 1650 rpm
